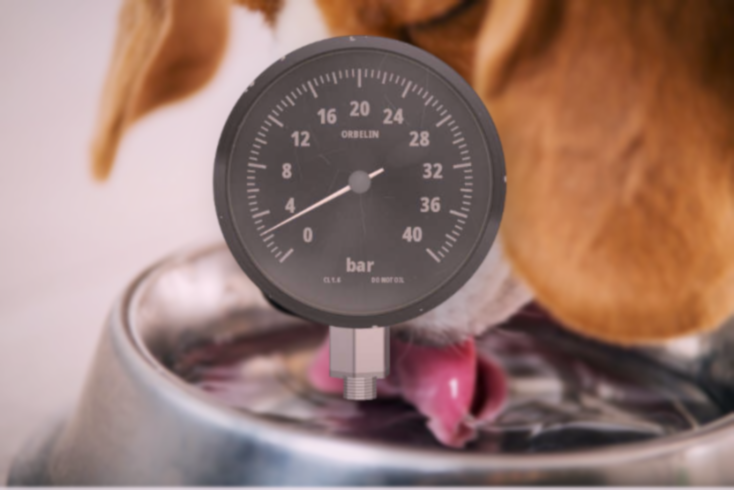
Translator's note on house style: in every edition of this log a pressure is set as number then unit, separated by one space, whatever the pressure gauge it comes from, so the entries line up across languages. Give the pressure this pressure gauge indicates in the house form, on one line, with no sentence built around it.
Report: 2.5 bar
